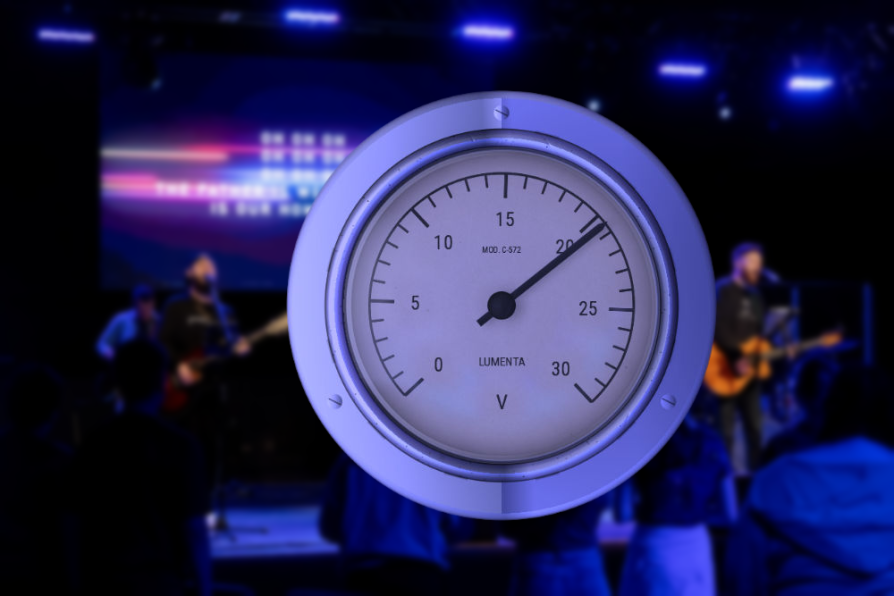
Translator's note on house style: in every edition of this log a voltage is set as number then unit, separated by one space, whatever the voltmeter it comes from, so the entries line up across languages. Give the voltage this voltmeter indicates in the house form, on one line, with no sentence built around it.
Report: 20.5 V
